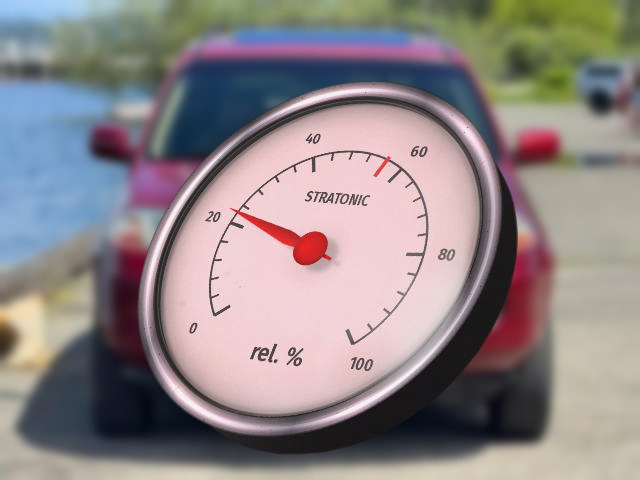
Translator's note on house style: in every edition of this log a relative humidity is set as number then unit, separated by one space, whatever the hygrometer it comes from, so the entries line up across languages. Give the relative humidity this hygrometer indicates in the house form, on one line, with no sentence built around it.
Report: 22 %
